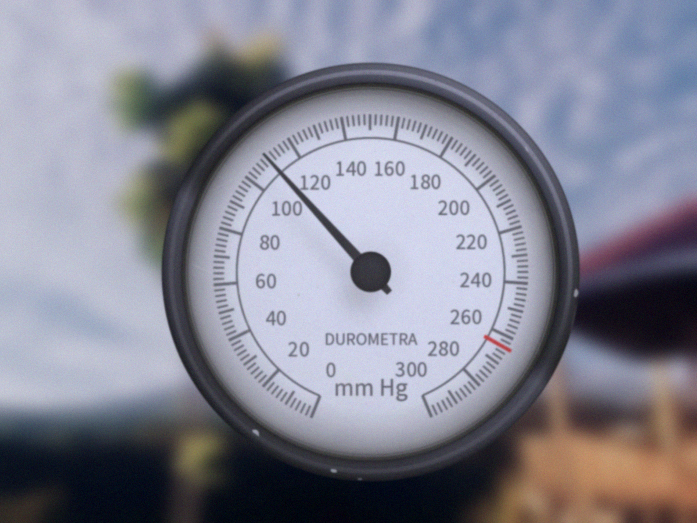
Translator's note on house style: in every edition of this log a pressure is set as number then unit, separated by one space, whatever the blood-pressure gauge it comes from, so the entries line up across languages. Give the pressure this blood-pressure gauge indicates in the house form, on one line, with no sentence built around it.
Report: 110 mmHg
